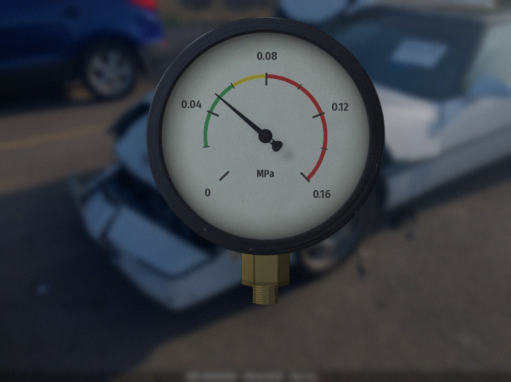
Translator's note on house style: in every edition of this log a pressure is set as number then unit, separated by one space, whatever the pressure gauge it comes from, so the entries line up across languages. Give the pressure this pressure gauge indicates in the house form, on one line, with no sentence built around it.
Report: 0.05 MPa
